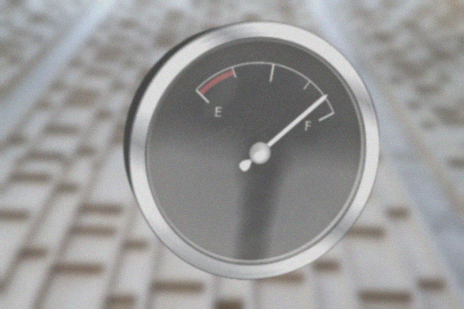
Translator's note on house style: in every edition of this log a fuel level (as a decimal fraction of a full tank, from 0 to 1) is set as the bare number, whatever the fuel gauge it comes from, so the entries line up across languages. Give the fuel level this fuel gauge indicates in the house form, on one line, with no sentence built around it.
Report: 0.875
